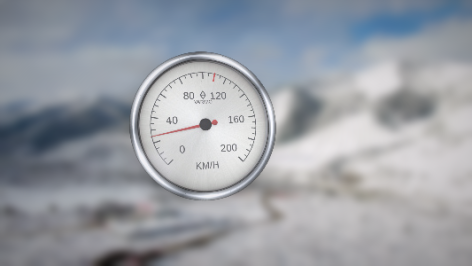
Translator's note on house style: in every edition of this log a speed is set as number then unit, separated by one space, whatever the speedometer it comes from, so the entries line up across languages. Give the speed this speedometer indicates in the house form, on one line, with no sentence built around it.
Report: 25 km/h
